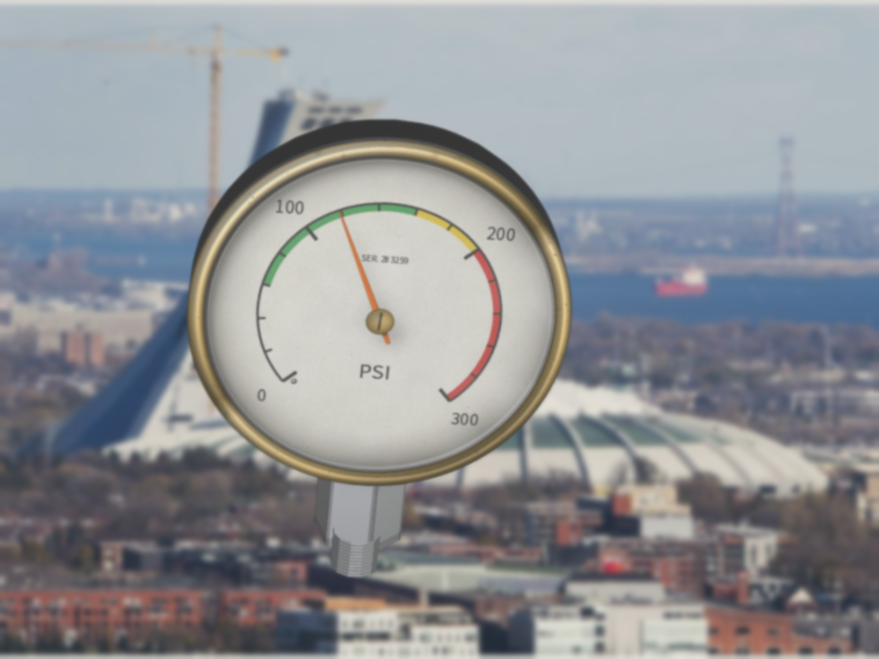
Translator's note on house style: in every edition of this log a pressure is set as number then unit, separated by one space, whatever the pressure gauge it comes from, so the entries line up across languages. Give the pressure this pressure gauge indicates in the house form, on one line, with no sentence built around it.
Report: 120 psi
